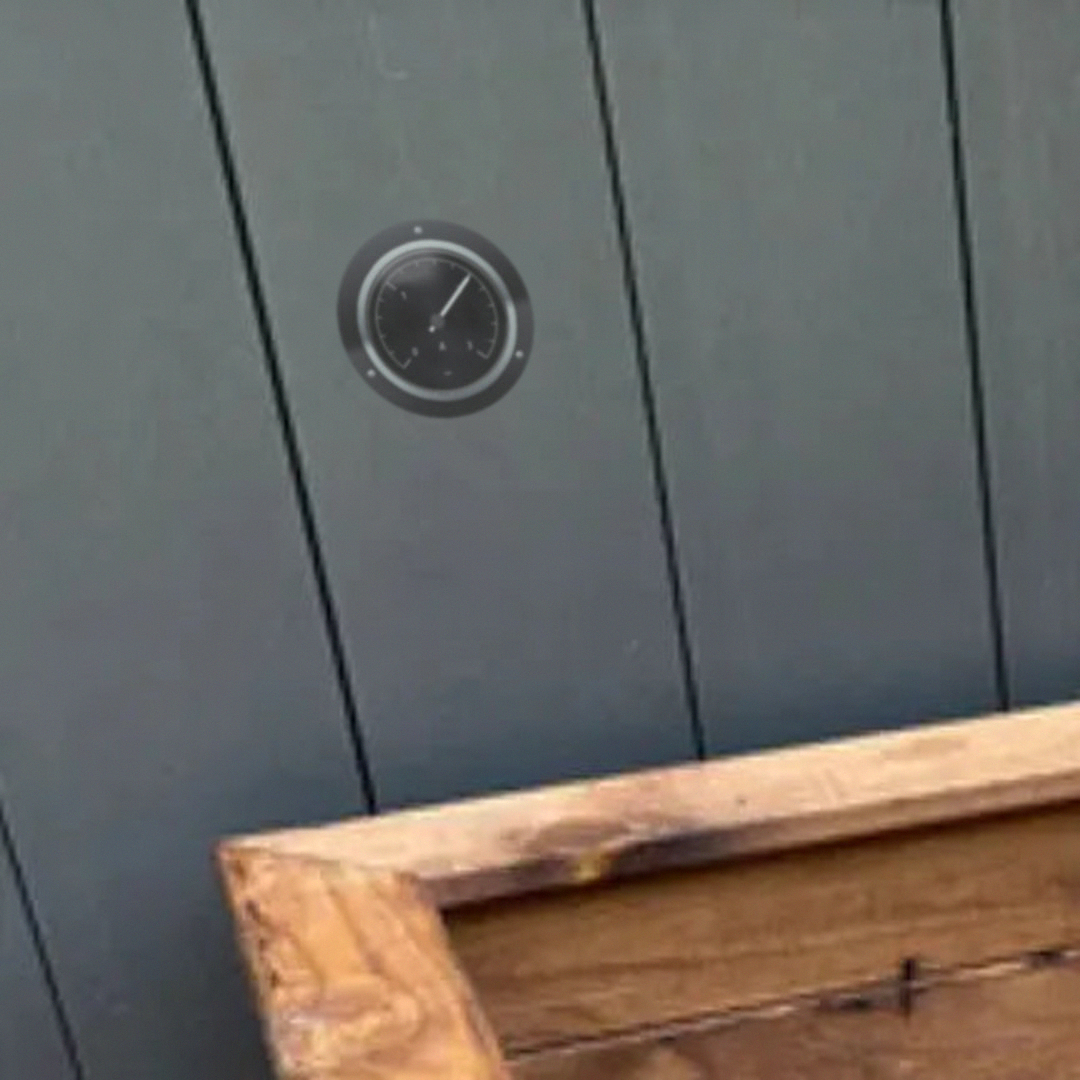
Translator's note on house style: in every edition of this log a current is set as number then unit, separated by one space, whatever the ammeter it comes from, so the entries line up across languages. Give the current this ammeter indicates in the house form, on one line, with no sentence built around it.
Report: 2 A
